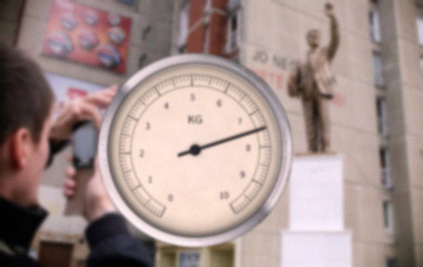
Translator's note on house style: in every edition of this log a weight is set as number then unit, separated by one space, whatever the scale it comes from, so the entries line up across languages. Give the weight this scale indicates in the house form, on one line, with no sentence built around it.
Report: 7.5 kg
